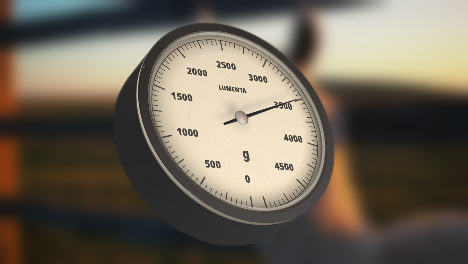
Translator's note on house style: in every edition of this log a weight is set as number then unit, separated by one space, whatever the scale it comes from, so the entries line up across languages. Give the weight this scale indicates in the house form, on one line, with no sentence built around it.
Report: 3500 g
